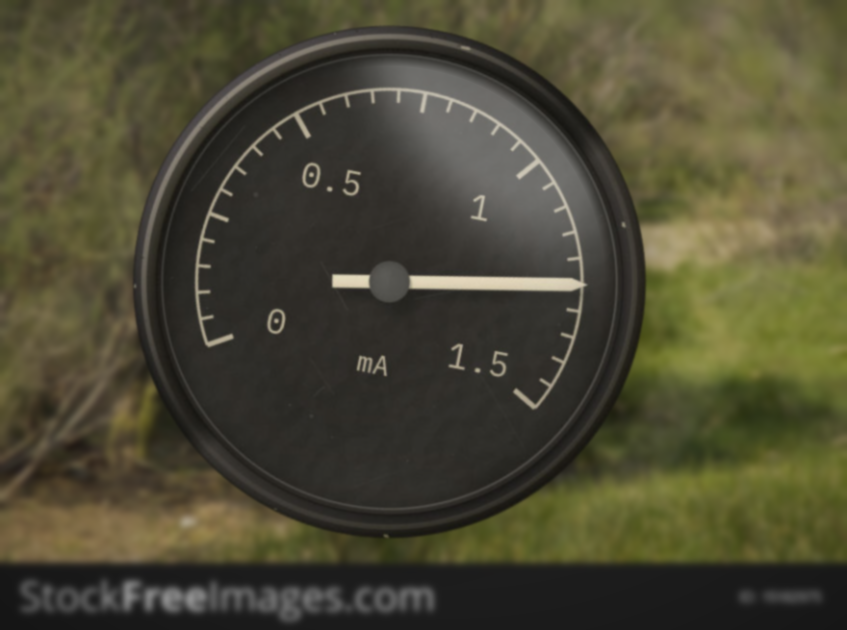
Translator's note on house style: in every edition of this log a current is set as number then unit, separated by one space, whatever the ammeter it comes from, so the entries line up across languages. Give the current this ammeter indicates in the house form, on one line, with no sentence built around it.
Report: 1.25 mA
